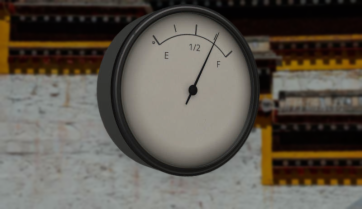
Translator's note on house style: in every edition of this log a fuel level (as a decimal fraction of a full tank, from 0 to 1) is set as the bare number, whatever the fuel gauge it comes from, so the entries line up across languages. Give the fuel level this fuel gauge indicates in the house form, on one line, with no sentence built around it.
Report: 0.75
